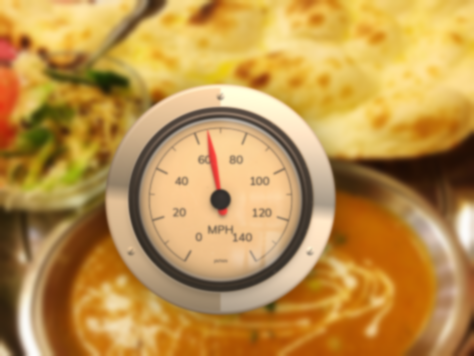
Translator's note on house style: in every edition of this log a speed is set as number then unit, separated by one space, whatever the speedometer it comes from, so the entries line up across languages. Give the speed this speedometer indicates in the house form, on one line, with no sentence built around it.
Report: 65 mph
